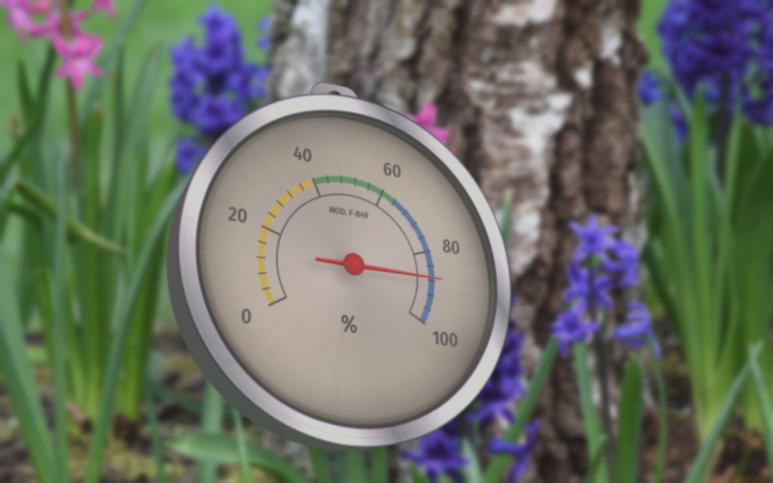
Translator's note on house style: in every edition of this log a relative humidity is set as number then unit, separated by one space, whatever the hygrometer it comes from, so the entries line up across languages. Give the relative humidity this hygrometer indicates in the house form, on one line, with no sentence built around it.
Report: 88 %
